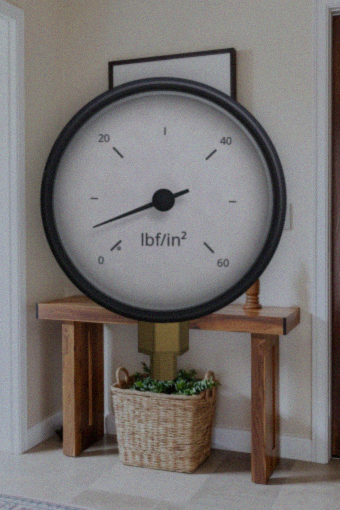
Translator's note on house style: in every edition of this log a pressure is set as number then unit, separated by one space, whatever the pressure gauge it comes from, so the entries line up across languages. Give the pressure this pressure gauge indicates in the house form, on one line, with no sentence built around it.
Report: 5 psi
